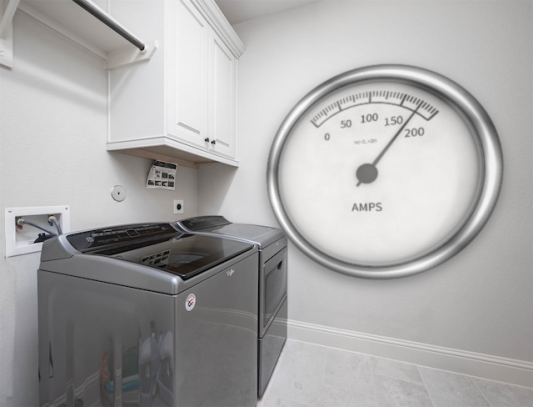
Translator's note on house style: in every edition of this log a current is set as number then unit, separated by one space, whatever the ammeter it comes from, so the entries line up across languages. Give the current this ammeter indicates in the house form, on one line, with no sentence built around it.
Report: 175 A
